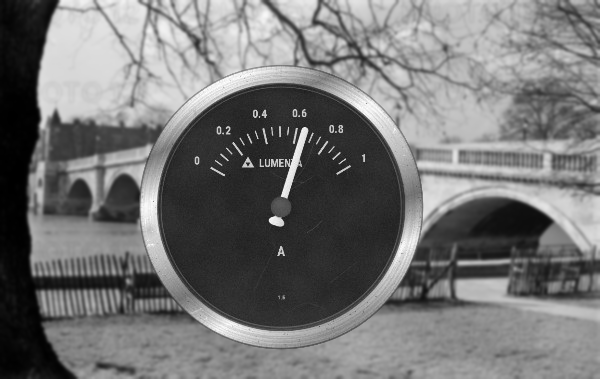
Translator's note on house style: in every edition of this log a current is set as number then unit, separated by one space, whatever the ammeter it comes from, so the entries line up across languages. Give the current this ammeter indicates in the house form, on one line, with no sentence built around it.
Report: 0.65 A
